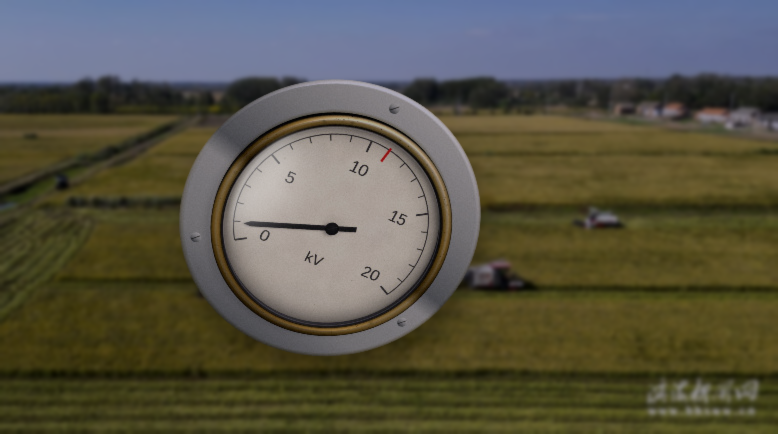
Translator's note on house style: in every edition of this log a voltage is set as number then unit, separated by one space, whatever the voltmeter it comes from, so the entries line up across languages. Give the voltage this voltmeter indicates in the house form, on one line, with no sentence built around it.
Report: 1 kV
